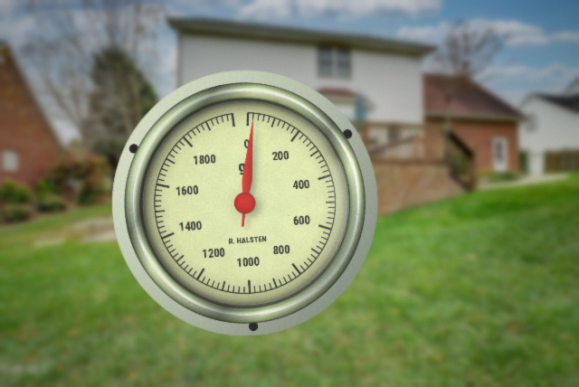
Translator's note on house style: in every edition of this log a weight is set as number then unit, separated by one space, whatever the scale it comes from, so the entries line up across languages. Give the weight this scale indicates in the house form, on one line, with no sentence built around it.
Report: 20 g
